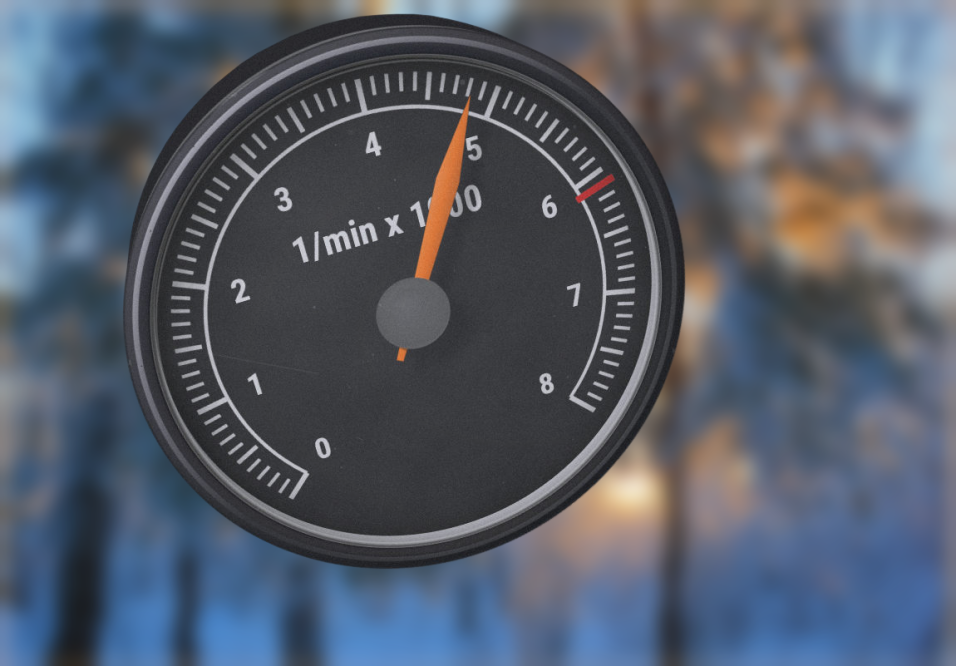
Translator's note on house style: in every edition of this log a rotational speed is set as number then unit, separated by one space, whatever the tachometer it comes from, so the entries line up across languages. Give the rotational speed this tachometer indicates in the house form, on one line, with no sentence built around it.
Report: 4800 rpm
